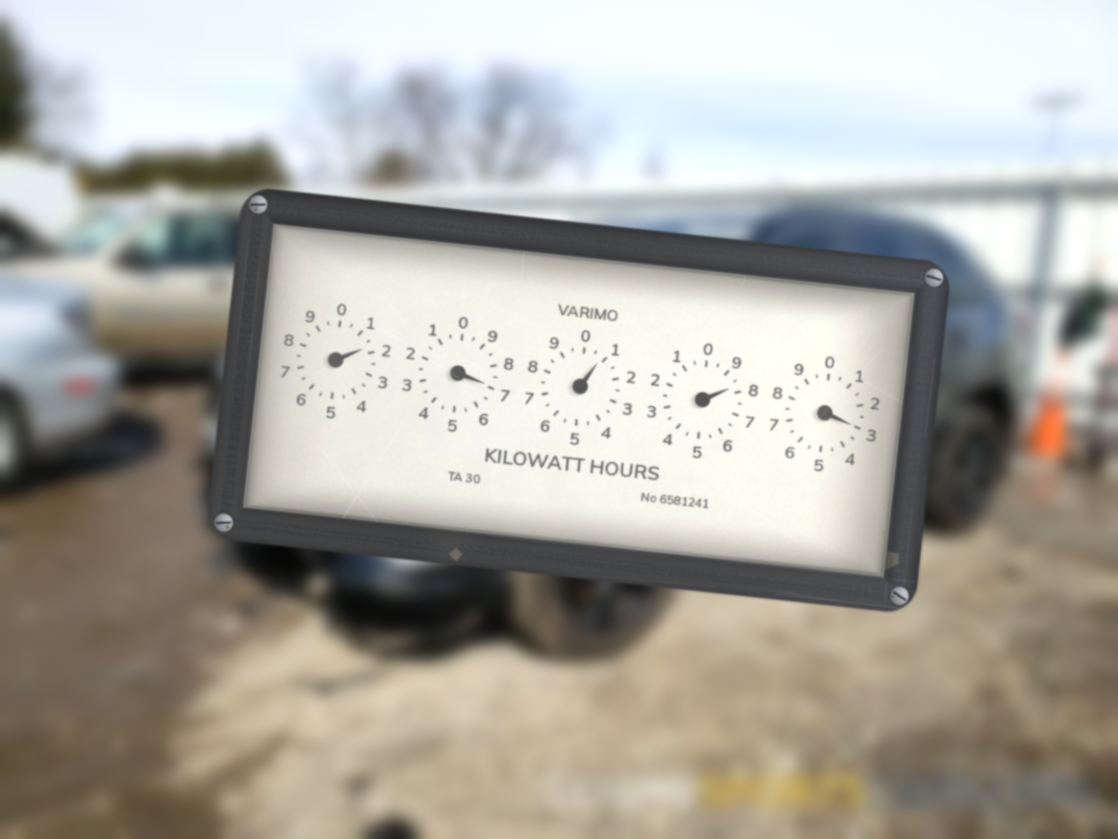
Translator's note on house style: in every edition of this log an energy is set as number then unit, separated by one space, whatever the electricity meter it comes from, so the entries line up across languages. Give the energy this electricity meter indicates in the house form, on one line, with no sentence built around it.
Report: 17083 kWh
